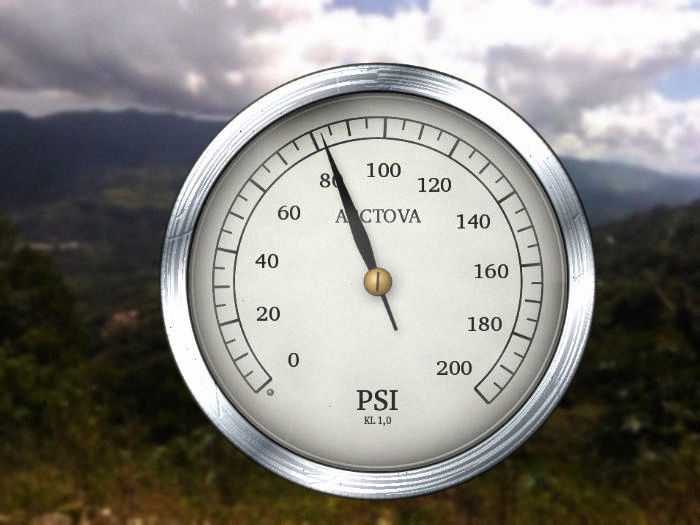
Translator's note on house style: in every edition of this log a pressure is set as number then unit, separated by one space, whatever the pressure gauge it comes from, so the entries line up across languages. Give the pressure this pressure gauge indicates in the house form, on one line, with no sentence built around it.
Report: 82.5 psi
